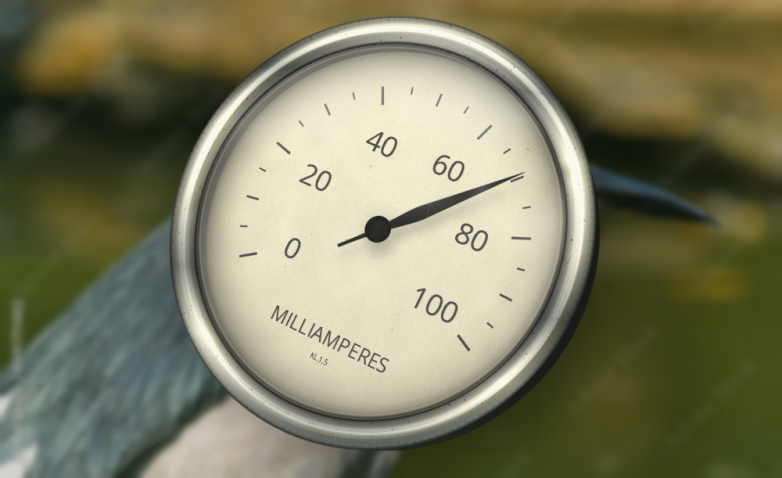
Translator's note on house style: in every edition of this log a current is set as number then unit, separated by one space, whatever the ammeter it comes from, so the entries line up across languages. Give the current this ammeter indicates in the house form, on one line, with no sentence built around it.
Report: 70 mA
